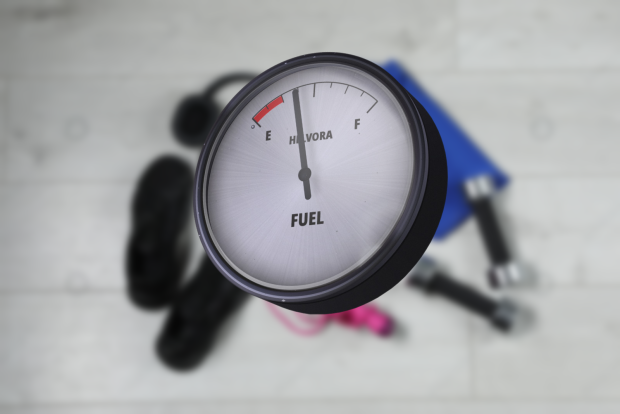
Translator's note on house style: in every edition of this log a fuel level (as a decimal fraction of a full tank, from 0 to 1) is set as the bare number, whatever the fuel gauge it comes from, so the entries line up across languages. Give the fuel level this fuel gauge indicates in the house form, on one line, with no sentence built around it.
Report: 0.375
